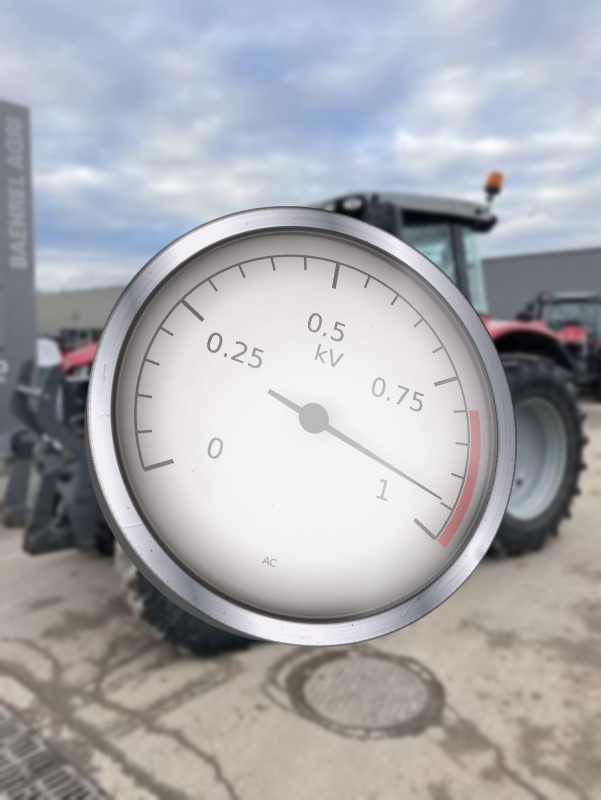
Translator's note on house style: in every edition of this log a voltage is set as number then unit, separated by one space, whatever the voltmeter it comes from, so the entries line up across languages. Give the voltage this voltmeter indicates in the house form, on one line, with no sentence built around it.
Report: 0.95 kV
